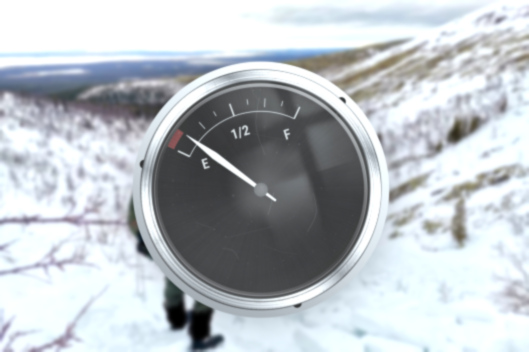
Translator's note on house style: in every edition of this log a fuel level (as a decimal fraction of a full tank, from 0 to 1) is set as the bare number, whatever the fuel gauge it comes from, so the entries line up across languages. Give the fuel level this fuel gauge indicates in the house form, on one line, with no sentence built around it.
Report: 0.125
